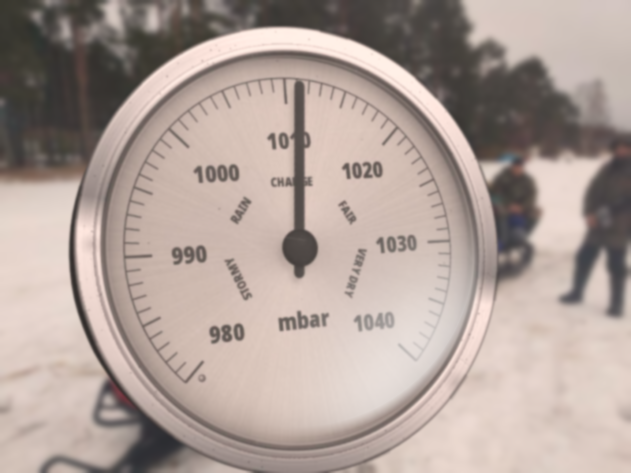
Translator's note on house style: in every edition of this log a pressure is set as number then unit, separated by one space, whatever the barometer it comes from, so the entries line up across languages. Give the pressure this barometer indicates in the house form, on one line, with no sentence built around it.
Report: 1011 mbar
